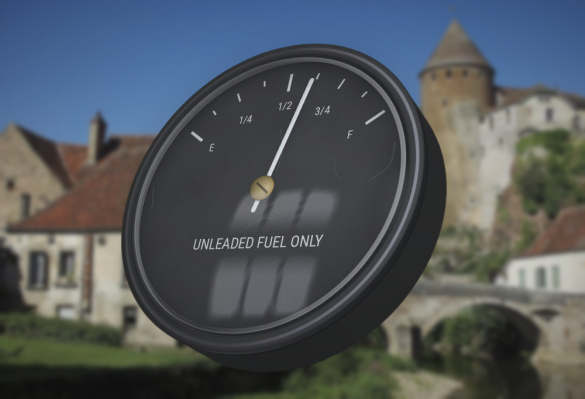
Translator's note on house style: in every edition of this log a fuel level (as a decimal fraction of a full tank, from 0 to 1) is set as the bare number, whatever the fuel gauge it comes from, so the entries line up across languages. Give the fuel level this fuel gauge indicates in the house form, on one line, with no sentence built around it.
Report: 0.625
